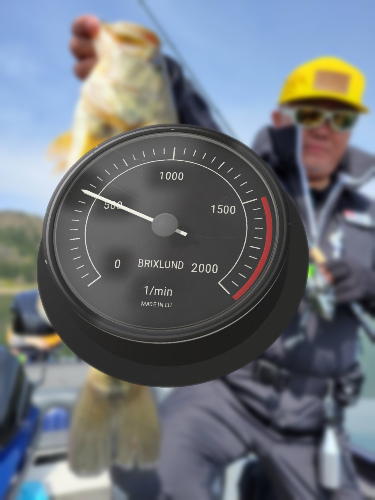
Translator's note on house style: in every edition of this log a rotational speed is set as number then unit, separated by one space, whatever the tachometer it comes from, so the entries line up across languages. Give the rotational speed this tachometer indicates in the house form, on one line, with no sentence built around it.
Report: 500 rpm
